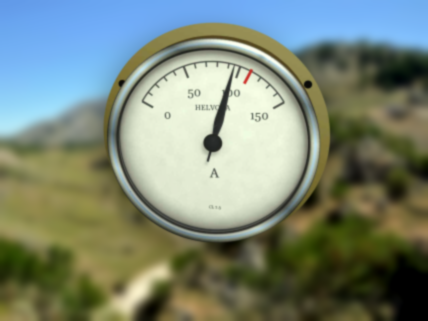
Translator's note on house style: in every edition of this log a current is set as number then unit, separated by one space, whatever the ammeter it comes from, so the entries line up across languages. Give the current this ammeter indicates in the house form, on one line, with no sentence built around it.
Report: 95 A
